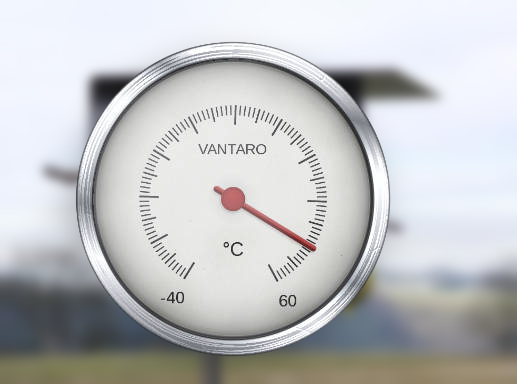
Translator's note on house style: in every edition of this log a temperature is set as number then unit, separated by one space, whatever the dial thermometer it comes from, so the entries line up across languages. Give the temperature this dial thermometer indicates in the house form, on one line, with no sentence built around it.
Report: 50 °C
